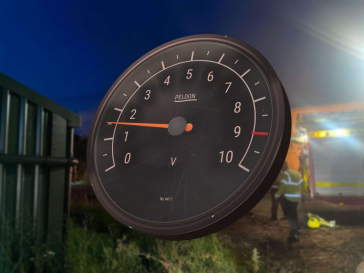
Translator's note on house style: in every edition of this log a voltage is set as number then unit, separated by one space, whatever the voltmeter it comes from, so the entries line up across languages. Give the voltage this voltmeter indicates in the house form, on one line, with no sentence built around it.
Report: 1.5 V
